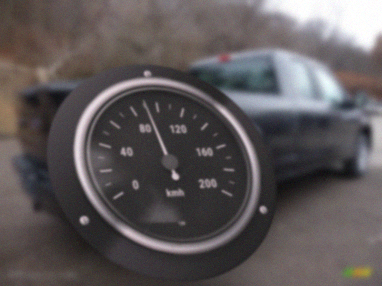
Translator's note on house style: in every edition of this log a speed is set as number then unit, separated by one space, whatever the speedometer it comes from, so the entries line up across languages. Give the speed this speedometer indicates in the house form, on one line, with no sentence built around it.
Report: 90 km/h
